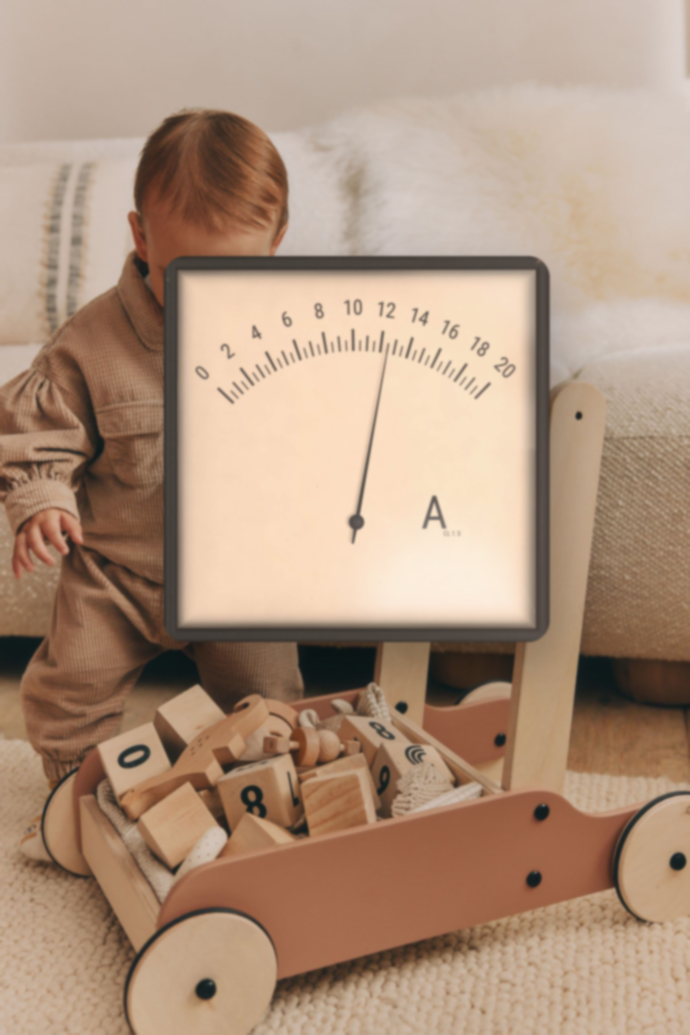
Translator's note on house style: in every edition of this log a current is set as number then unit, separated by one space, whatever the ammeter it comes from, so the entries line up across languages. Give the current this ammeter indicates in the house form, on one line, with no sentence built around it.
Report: 12.5 A
